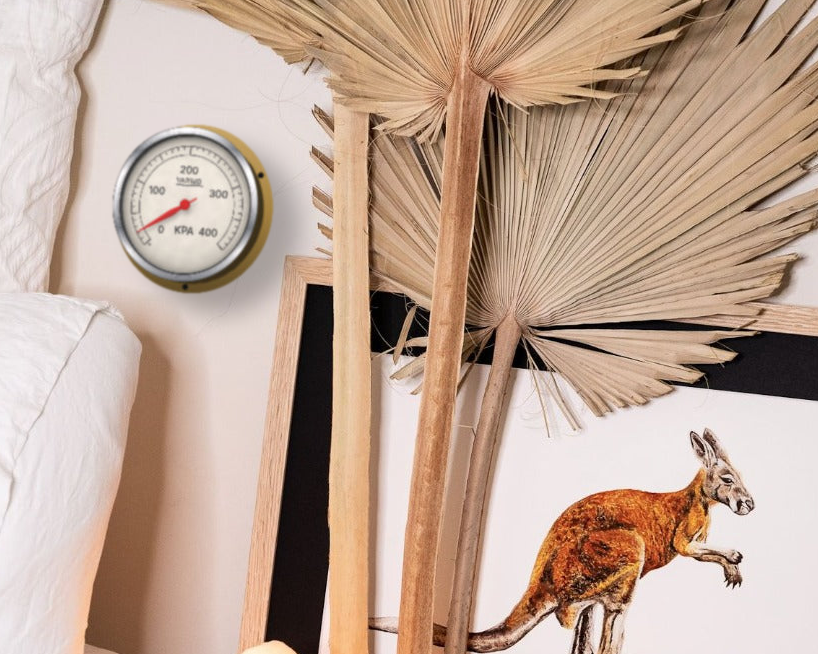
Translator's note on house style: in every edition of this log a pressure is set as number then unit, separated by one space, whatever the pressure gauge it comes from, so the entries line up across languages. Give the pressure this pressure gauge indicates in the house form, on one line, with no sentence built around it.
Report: 20 kPa
